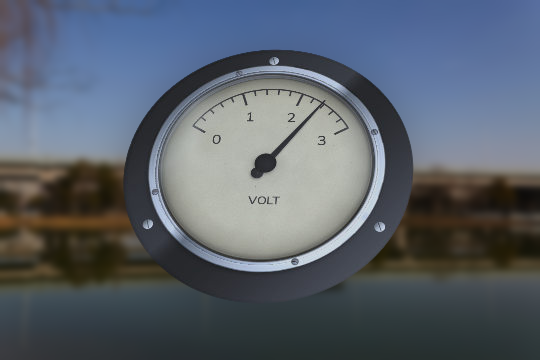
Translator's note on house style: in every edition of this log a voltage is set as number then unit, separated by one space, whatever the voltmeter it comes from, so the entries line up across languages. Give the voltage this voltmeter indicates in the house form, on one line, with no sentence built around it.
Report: 2.4 V
